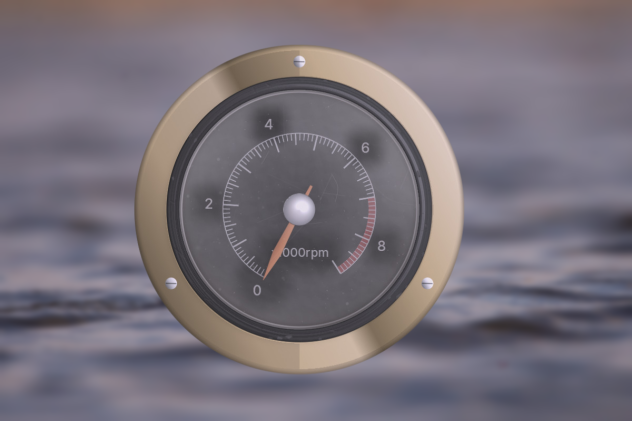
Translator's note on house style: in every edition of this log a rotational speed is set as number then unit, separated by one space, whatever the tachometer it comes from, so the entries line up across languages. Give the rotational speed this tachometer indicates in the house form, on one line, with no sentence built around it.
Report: 0 rpm
